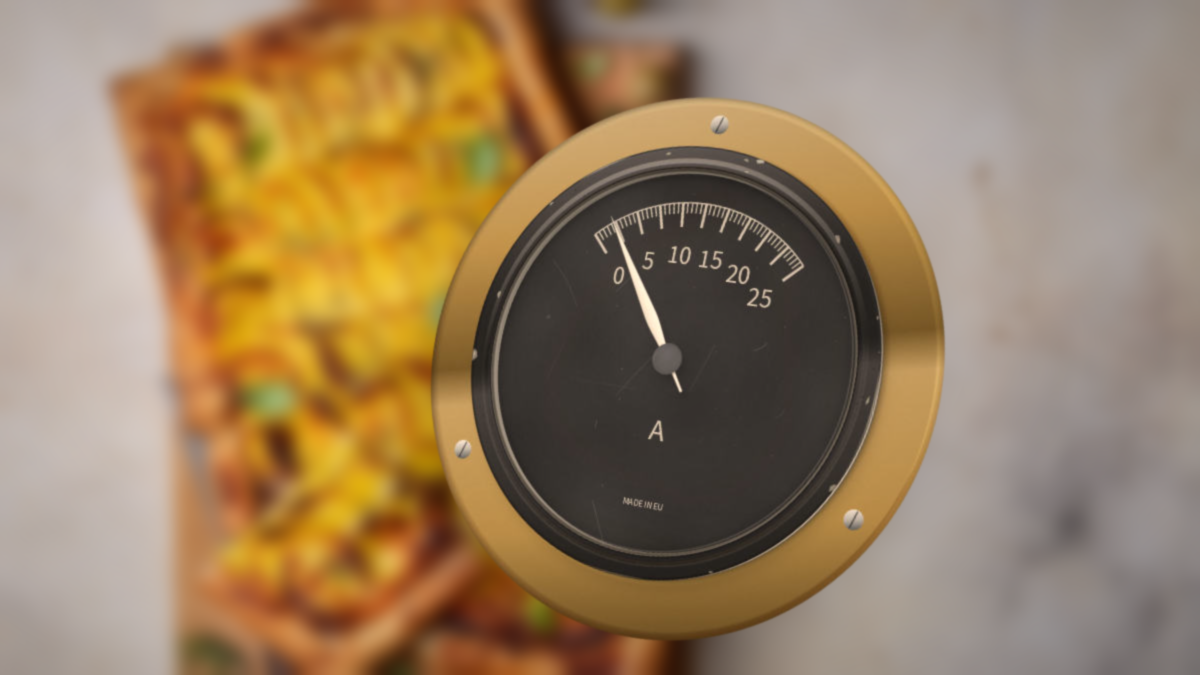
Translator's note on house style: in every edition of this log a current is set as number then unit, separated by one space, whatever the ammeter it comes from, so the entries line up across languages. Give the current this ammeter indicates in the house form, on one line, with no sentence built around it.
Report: 2.5 A
